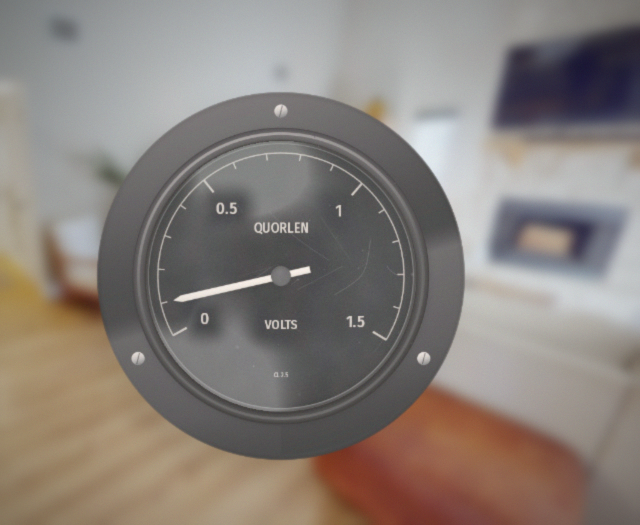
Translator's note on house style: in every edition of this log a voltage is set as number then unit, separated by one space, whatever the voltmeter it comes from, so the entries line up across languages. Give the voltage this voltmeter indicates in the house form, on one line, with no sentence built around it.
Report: 0.1 V
